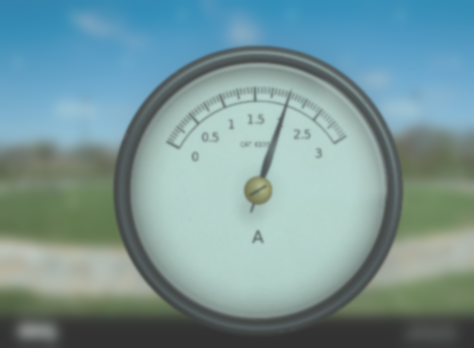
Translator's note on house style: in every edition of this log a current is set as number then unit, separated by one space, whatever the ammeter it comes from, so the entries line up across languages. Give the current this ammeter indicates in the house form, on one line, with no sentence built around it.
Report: 2 A
